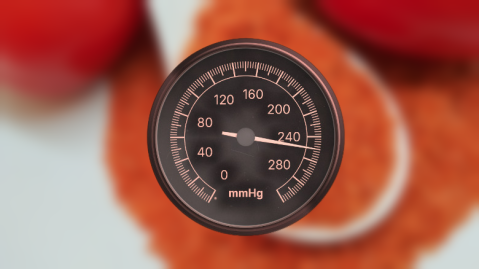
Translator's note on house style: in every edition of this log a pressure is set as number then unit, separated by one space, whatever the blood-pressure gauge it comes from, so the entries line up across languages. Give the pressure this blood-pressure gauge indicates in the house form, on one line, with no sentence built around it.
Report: 250 mmHg
